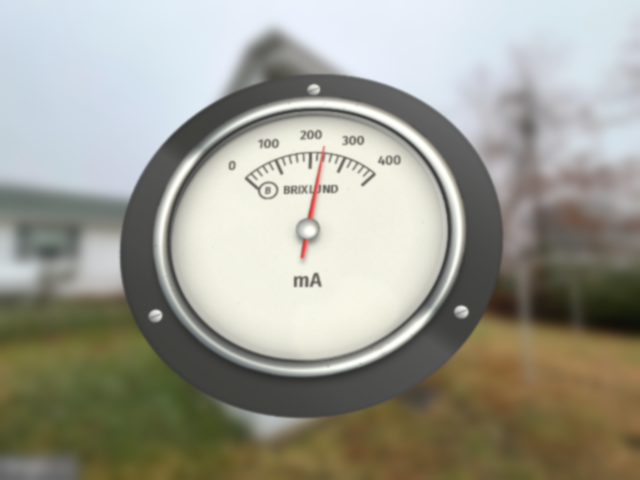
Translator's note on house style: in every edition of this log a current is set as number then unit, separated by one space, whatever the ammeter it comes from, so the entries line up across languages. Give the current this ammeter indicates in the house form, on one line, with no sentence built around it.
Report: 240 mA
